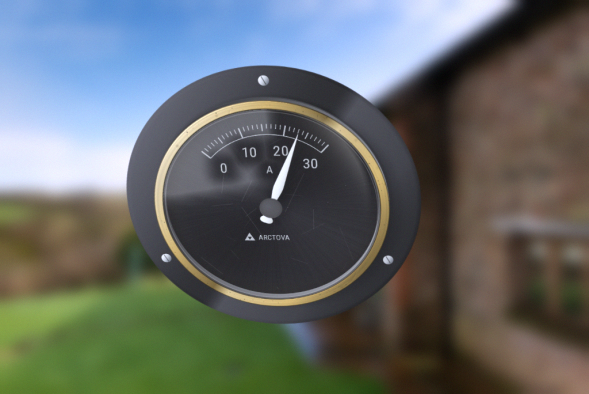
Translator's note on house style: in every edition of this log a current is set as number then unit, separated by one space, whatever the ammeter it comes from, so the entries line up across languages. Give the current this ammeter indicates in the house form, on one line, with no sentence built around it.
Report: 23 A
